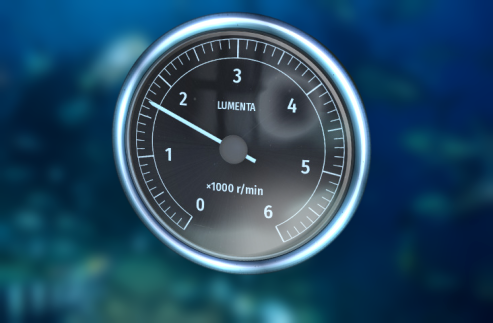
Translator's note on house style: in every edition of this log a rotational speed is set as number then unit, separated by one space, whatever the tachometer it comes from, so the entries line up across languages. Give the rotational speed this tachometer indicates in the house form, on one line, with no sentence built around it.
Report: 1700 rpm
